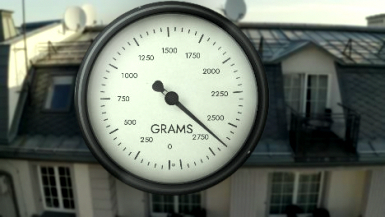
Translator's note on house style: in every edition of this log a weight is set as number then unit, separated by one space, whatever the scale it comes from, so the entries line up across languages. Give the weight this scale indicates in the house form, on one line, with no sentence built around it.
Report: 2650 g
